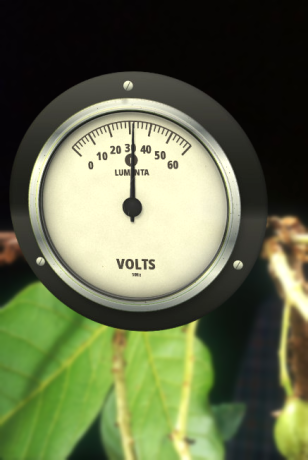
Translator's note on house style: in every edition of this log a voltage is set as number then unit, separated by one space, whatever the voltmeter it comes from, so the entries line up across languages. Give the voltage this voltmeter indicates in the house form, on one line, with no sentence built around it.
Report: 32 V
